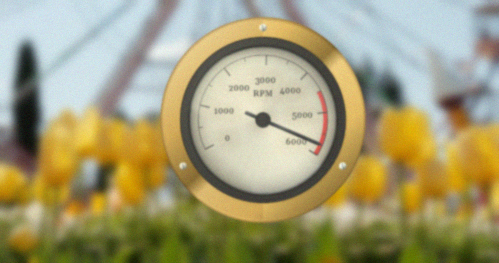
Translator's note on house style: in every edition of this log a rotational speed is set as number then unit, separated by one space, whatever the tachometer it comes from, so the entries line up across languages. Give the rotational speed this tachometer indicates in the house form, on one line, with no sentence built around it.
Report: 5750 rpm
